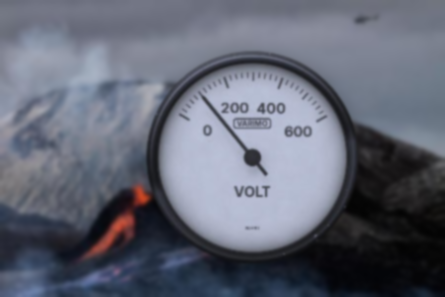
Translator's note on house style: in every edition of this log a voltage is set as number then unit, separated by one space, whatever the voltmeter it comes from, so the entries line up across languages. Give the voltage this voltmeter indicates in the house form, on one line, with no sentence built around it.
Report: 100 V
